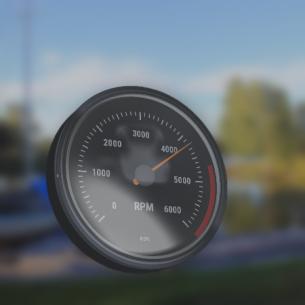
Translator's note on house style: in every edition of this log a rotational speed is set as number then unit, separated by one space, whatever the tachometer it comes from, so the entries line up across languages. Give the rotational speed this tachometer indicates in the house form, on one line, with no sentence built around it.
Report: 4200 rpm
